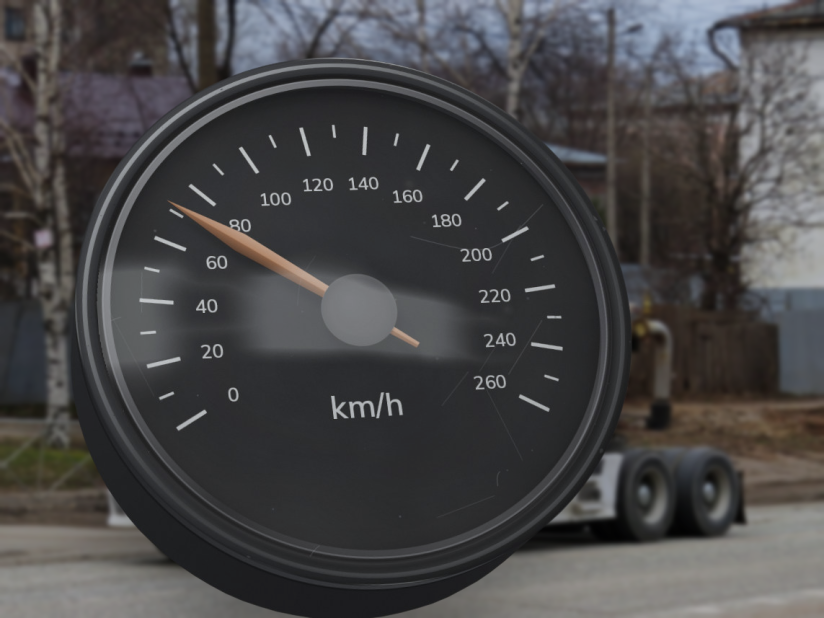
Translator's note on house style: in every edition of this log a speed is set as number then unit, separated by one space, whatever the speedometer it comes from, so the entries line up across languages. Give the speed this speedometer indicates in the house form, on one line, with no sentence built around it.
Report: 70 km/h
